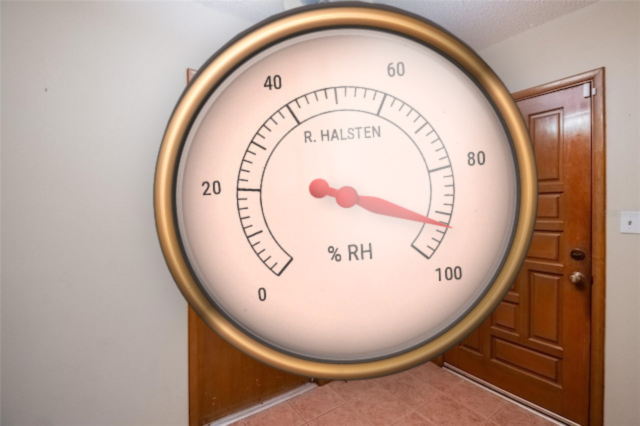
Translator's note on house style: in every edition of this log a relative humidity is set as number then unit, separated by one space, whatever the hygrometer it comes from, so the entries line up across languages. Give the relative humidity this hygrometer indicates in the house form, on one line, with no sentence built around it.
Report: 92 %
